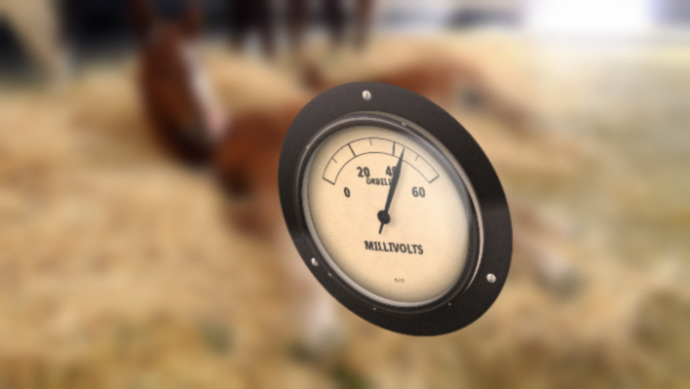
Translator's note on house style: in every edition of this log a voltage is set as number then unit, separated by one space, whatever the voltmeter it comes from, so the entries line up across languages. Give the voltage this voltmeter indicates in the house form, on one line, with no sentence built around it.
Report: 45 mV
